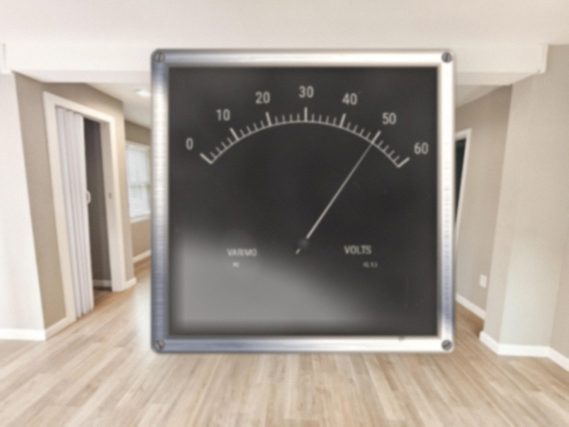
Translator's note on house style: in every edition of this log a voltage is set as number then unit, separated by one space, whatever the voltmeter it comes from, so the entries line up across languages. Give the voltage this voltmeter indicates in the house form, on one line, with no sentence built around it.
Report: 50 V
